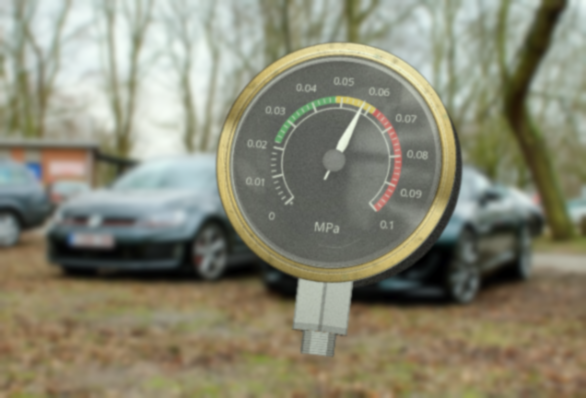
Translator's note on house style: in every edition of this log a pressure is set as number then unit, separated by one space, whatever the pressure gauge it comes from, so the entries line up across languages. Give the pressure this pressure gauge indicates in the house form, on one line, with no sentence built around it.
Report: 0.058 MPa
